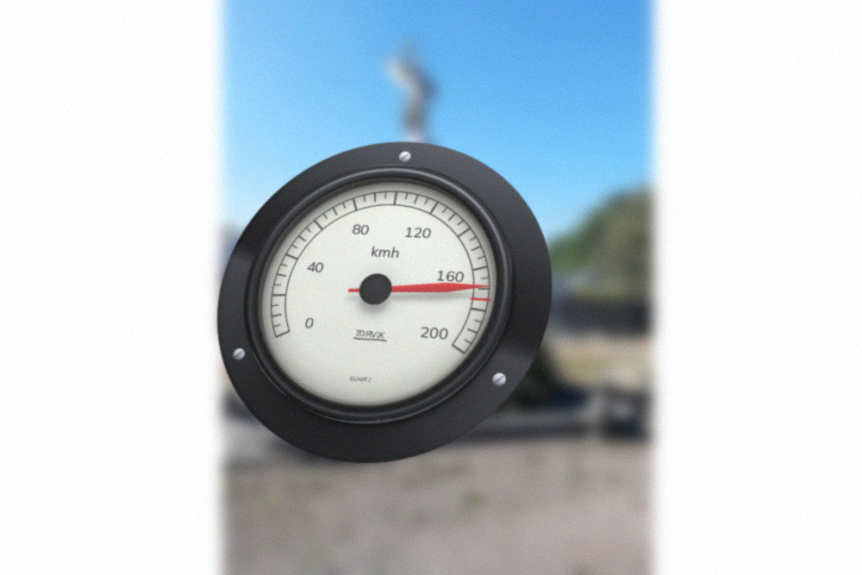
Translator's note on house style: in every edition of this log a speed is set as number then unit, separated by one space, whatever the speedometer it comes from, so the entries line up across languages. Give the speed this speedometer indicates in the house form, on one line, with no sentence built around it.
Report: 170 km/h
